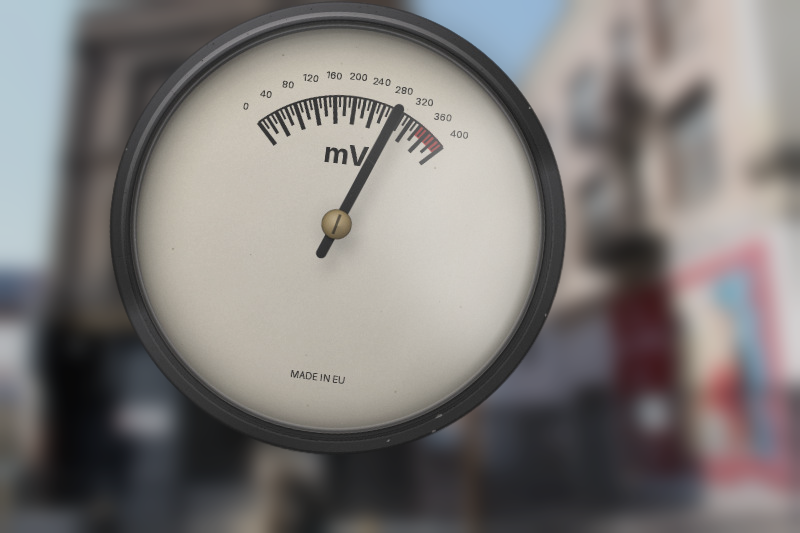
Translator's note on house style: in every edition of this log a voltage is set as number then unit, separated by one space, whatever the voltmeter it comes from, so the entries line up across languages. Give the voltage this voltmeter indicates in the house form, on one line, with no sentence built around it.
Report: 290 mV
